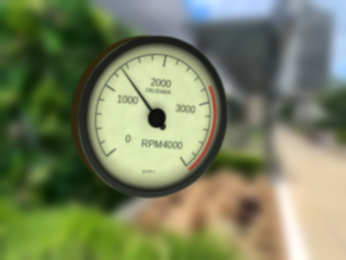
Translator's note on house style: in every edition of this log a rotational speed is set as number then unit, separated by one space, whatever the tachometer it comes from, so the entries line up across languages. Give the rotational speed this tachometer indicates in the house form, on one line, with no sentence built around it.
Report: 1300 rpm
